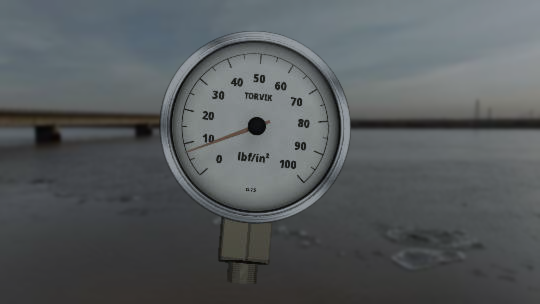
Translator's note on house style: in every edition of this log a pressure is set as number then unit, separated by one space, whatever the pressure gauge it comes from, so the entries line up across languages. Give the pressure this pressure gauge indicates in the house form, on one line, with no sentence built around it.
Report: 7.5 psi
